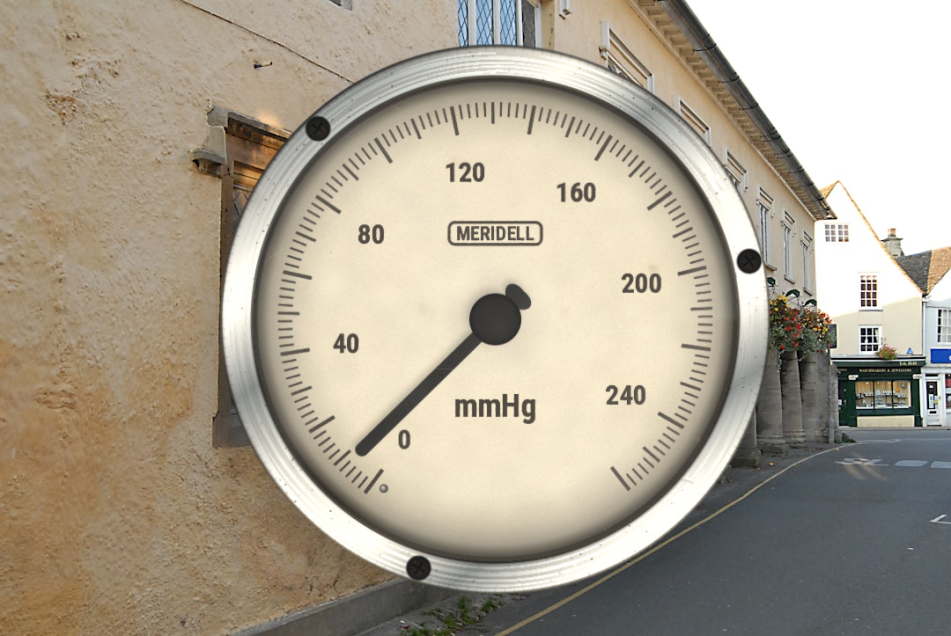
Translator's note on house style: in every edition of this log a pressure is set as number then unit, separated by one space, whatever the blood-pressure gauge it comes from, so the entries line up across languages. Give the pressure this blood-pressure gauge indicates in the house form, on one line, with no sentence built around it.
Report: 8 mmHg
